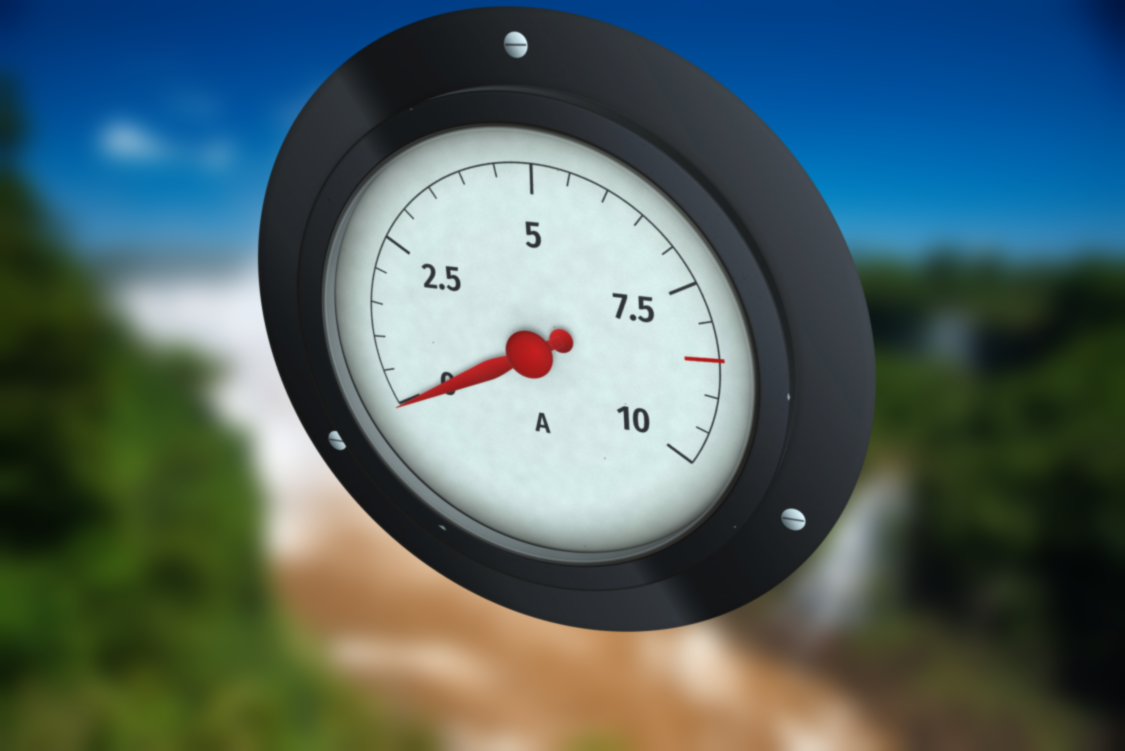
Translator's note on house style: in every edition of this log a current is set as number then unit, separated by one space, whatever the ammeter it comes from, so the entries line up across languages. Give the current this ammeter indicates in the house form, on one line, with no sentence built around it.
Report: 0 A
